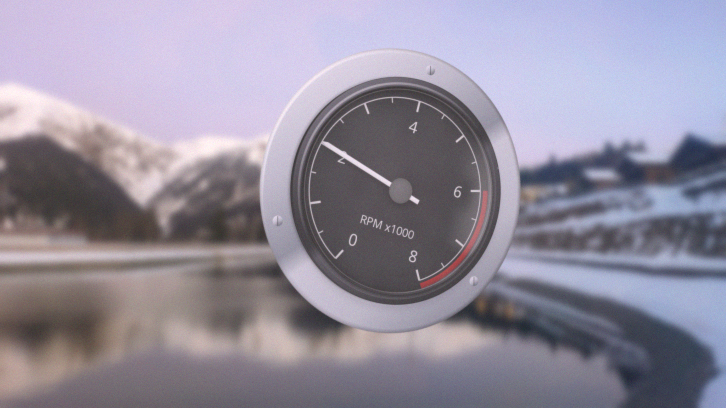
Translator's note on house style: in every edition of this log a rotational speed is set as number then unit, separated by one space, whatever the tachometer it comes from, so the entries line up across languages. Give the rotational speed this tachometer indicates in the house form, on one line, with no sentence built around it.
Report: 2000 rpm
